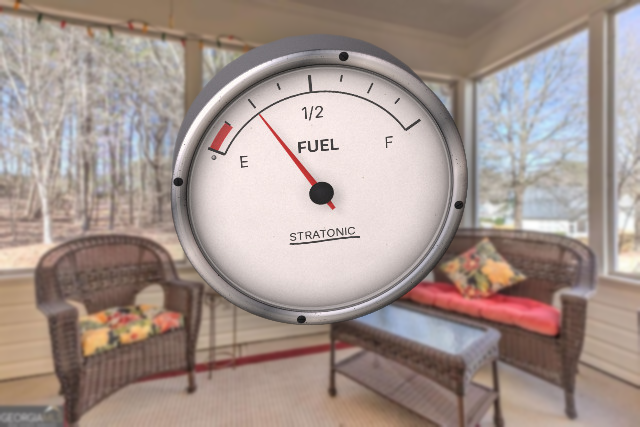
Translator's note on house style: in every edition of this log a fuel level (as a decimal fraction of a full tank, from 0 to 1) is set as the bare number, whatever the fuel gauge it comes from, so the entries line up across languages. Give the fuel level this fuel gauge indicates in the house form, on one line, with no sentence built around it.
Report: 0.25
